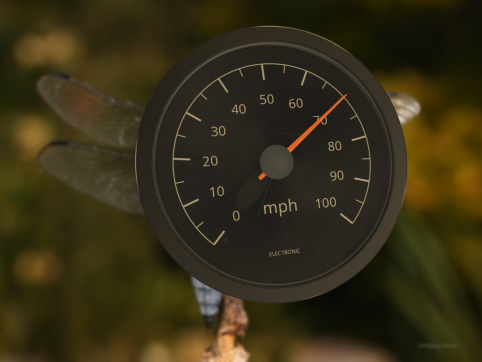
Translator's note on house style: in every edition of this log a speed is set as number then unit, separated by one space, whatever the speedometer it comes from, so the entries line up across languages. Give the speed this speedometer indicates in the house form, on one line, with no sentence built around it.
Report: 70 mph
